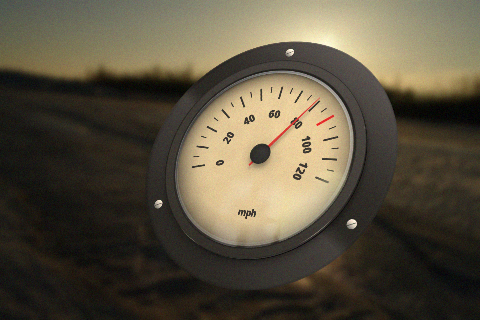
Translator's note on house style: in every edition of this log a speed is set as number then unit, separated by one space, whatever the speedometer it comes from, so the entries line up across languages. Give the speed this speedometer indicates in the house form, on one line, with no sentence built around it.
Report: 80 mph
